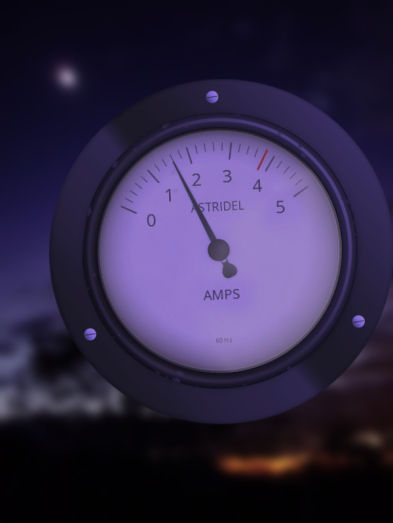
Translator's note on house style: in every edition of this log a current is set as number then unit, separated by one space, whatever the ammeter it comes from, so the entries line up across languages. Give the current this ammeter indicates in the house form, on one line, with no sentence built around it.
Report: 1.6 A
